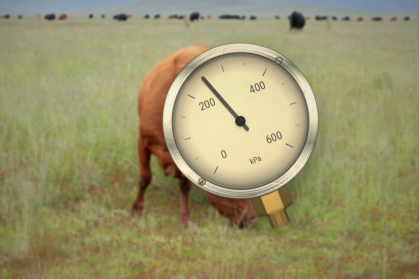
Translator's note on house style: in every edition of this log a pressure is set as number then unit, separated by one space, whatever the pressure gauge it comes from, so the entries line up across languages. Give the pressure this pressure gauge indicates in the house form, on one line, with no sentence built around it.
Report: 250 kPa
